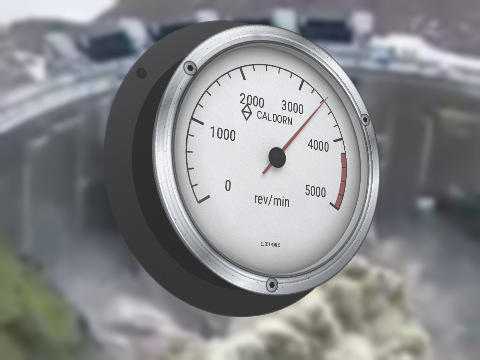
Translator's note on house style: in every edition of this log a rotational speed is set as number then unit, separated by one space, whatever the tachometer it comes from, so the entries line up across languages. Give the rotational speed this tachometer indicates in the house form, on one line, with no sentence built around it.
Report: 3400 rpm
